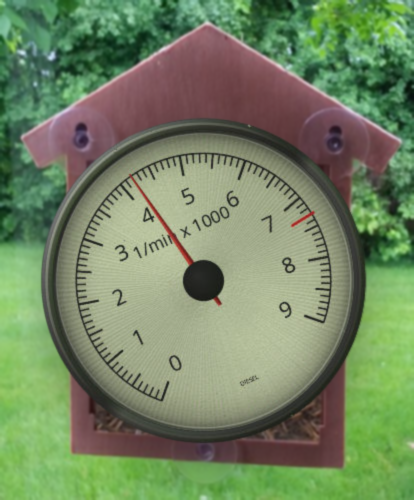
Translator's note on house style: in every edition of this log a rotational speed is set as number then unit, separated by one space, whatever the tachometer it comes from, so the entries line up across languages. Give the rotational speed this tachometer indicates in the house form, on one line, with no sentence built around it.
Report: 4200 rpm
